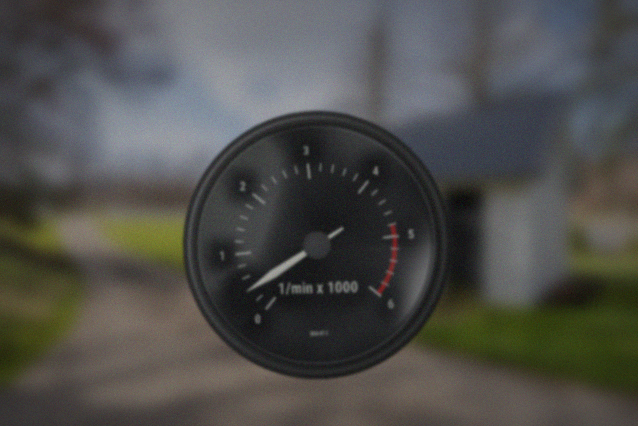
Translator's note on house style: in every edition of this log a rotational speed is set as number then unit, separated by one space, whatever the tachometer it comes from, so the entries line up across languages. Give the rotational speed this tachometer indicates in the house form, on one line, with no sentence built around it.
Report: 400 rpm
